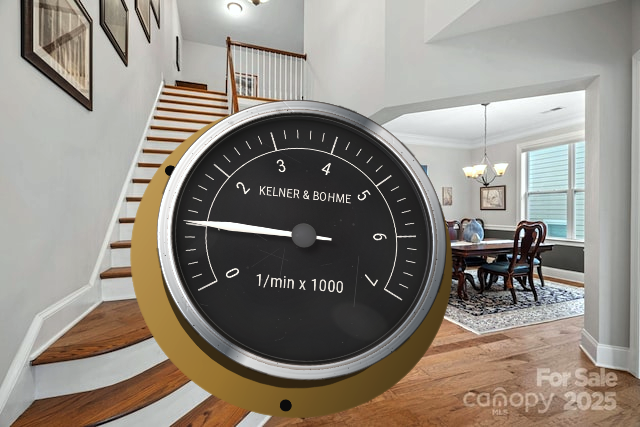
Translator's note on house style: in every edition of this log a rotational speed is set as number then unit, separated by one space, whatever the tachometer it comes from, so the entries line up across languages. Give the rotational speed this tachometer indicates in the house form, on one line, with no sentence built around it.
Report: 1000 rpm
